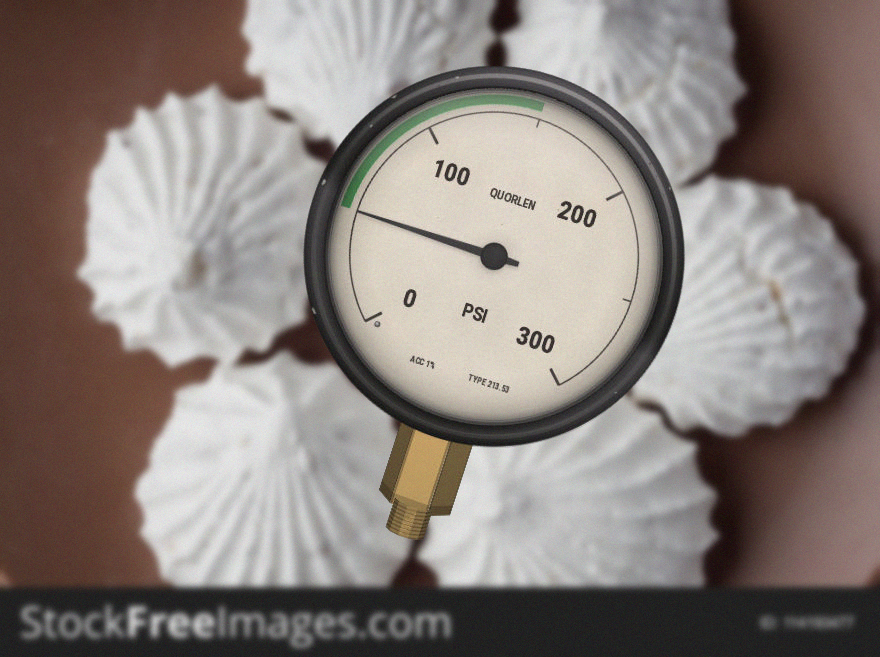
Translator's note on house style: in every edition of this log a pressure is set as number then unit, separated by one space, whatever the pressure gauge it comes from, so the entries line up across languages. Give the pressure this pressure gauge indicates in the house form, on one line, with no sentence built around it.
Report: 50 psi
